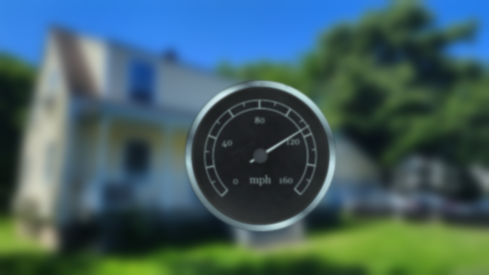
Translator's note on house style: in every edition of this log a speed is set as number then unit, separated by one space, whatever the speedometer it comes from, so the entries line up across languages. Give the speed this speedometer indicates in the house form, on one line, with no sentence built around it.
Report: 115 mph
